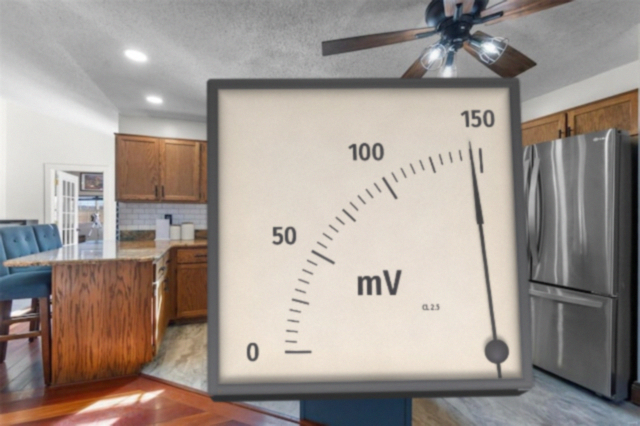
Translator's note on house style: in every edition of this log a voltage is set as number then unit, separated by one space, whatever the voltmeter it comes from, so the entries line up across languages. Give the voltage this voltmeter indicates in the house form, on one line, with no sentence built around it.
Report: 145 mV
